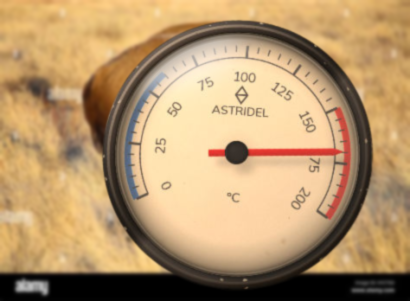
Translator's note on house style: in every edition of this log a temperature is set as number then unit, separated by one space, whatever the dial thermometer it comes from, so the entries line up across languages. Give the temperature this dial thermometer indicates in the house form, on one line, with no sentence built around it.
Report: 170 °C
